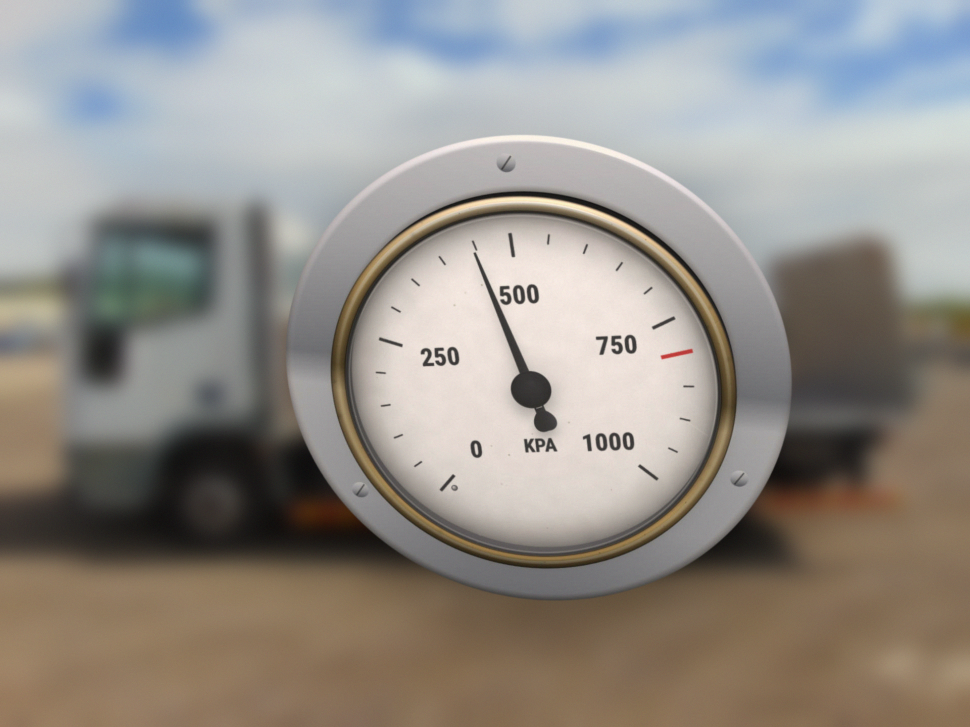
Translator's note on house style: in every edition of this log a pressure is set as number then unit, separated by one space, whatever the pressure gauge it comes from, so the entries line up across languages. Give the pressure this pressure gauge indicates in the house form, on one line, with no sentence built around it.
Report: 450 kPa
